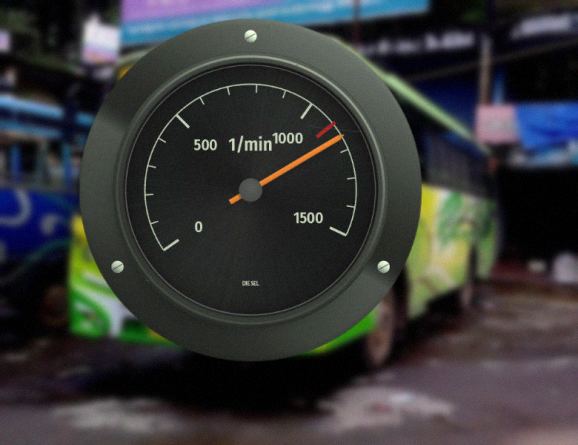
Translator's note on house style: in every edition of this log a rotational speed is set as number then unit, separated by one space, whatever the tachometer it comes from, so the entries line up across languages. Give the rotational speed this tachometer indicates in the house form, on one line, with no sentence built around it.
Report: 1150 rpm
